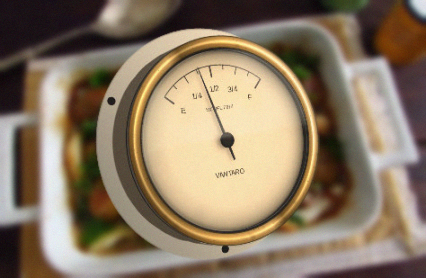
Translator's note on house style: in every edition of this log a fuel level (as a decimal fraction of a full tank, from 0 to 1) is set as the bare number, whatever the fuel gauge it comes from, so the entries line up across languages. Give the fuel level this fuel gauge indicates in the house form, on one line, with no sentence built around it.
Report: 0.375
